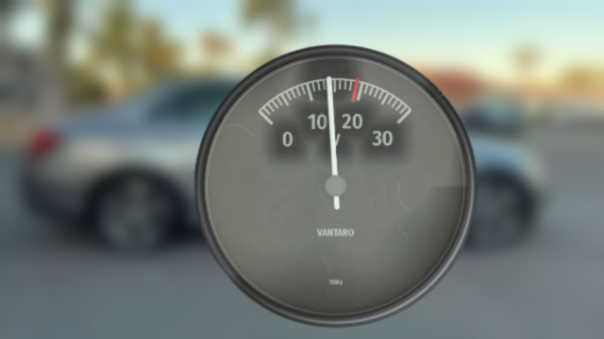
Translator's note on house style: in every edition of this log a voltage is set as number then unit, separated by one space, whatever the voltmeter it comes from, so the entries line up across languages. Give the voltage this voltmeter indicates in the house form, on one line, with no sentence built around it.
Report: 14 V
